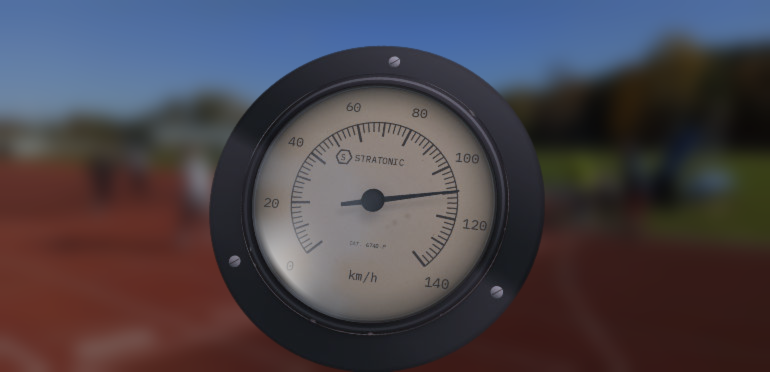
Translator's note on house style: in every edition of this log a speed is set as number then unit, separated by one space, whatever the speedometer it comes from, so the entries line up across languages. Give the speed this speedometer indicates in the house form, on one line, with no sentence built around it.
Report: 110 km/h
